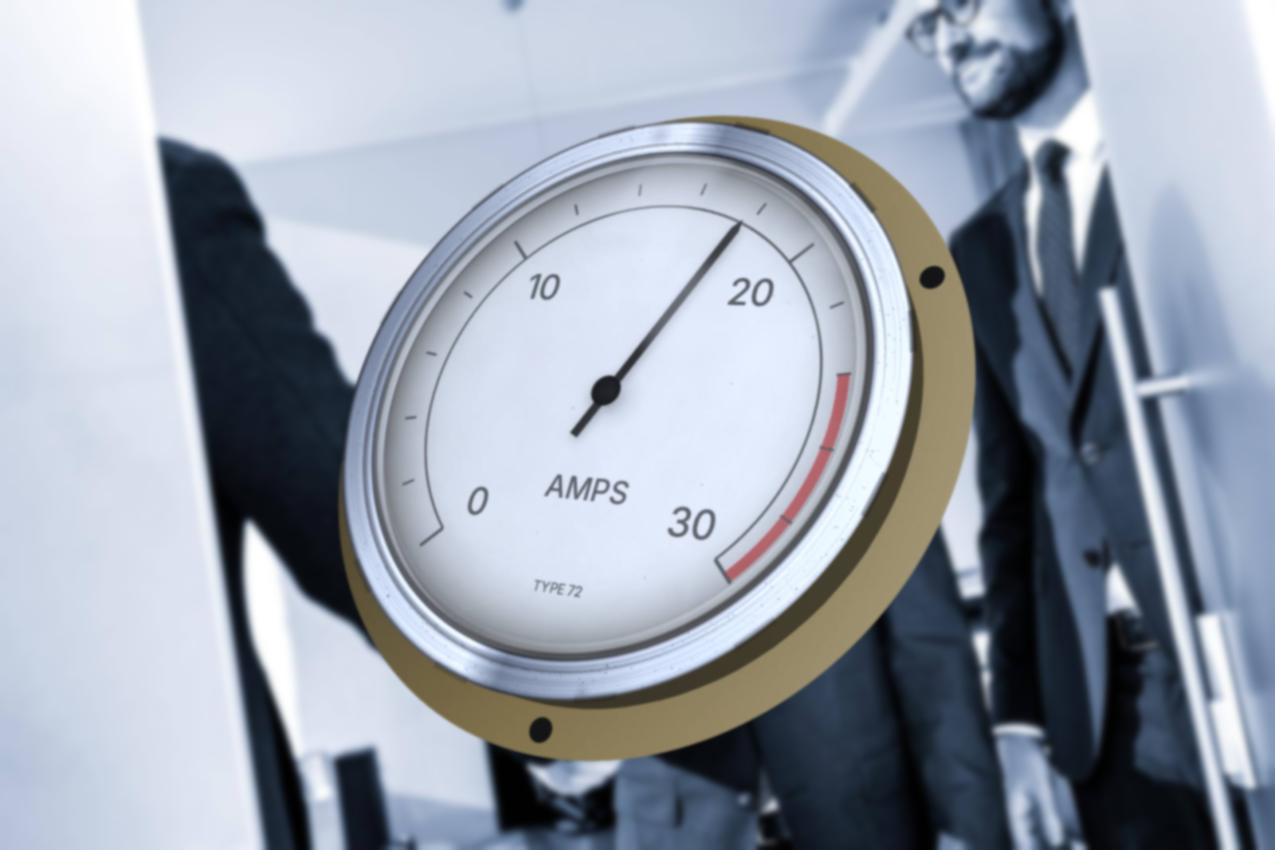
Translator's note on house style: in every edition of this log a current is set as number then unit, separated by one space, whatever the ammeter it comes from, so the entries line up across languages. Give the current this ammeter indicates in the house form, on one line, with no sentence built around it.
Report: 18 A
